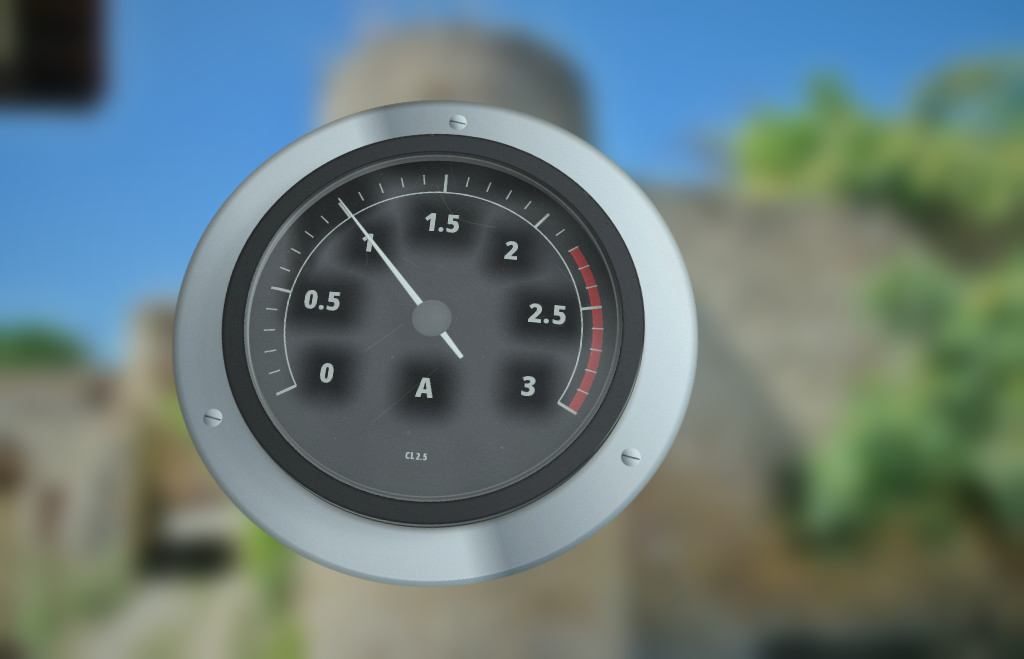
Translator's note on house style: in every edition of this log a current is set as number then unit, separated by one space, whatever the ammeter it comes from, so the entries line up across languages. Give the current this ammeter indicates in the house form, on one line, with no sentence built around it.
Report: 1 A
